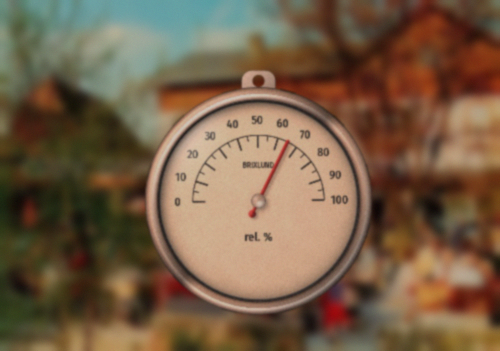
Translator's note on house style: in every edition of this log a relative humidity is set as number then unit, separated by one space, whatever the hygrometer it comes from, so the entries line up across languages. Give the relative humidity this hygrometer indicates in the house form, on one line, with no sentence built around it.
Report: 65 %
